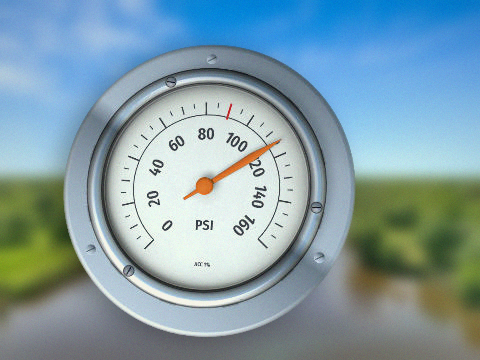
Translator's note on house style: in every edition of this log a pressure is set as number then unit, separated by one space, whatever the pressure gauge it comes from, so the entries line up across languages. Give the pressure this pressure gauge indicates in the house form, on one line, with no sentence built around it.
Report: 115 psi
